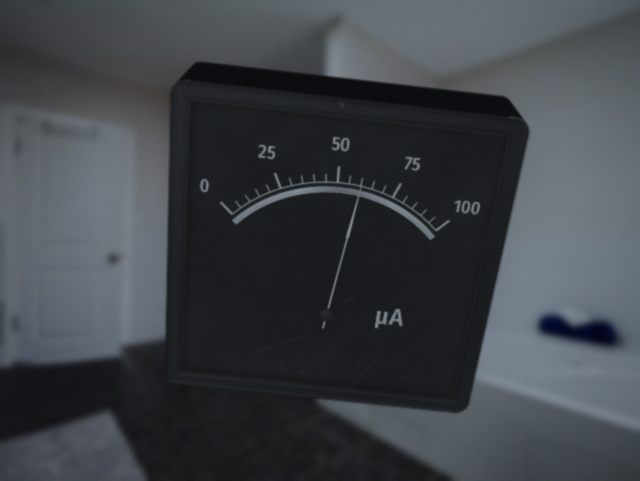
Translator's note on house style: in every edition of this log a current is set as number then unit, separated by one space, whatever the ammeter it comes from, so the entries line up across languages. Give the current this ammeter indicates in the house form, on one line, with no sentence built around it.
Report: 60 µA
